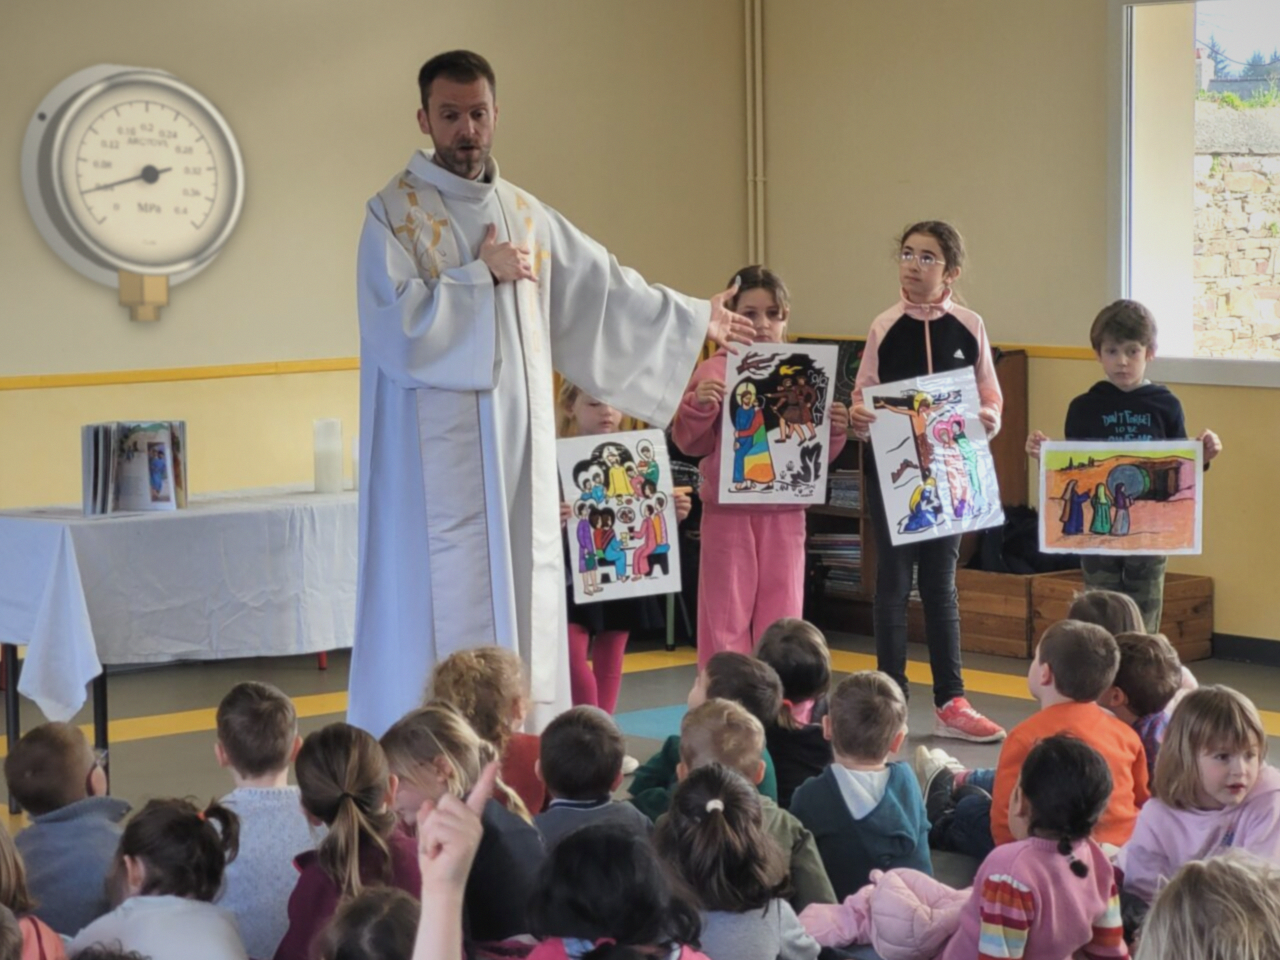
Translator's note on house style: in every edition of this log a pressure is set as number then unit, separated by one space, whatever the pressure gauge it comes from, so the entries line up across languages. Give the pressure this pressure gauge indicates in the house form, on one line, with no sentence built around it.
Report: 0.04 MPa
